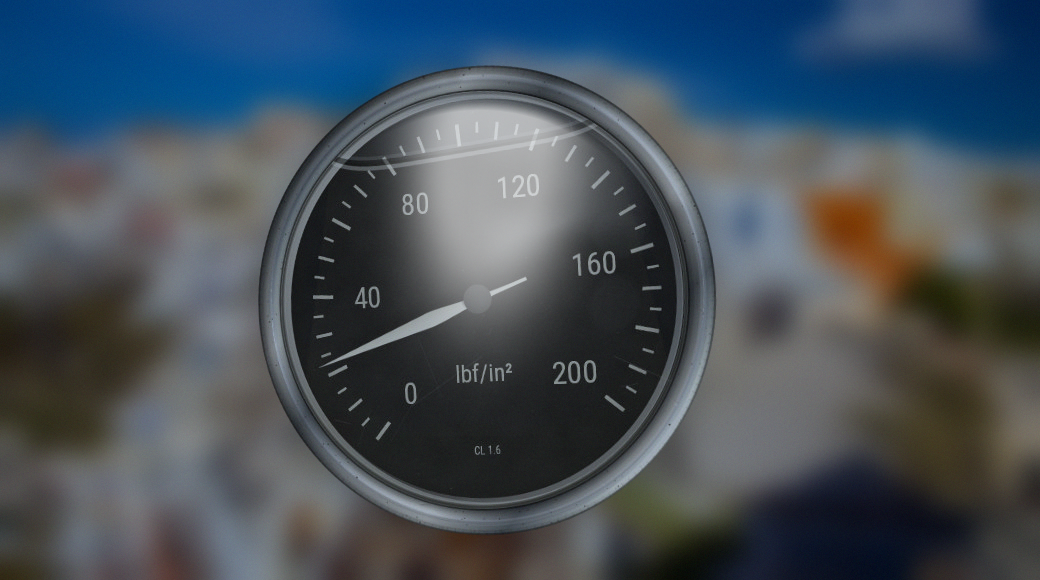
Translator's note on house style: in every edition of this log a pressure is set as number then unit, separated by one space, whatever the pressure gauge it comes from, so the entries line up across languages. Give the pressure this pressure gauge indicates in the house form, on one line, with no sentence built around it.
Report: 22.5 psi
